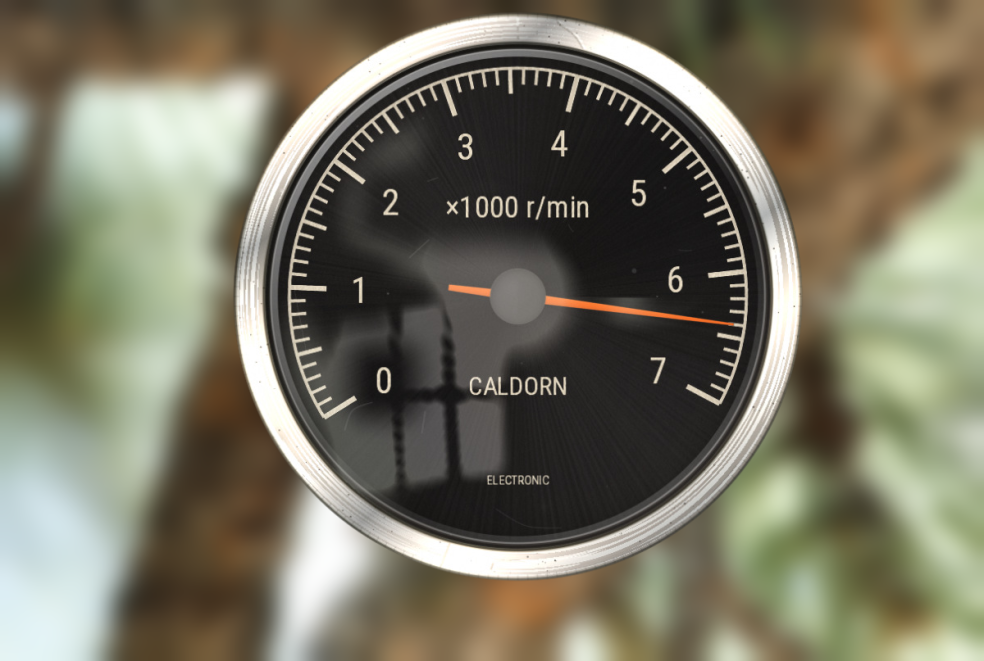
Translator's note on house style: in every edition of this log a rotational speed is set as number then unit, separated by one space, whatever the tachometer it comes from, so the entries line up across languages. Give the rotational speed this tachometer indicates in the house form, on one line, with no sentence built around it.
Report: 6400 rpm
